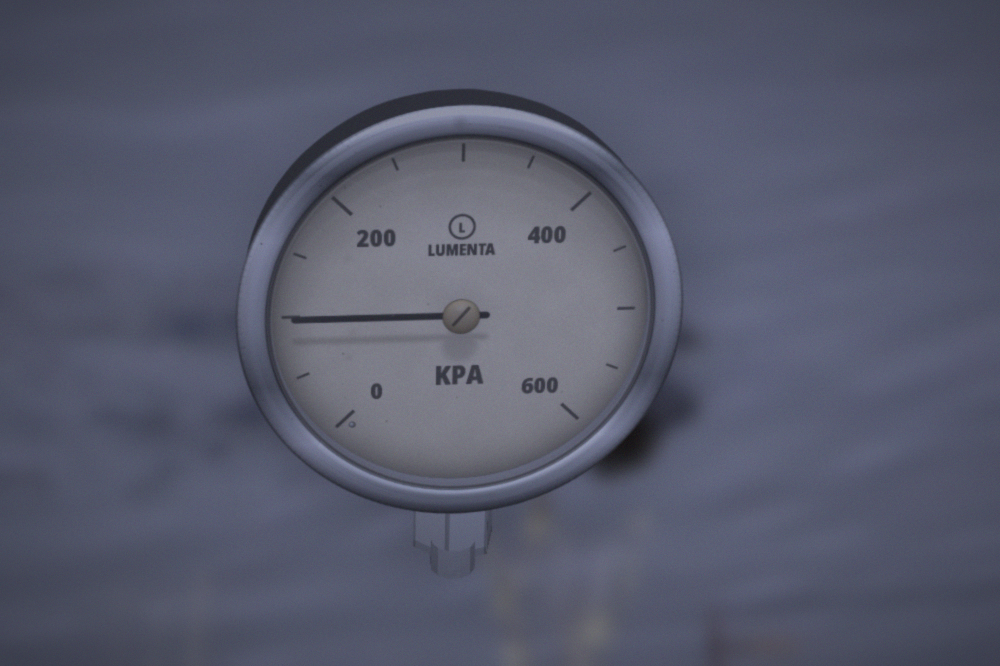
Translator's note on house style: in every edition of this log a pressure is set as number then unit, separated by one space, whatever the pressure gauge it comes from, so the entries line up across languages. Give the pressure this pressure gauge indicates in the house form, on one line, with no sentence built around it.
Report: 100 kPa
